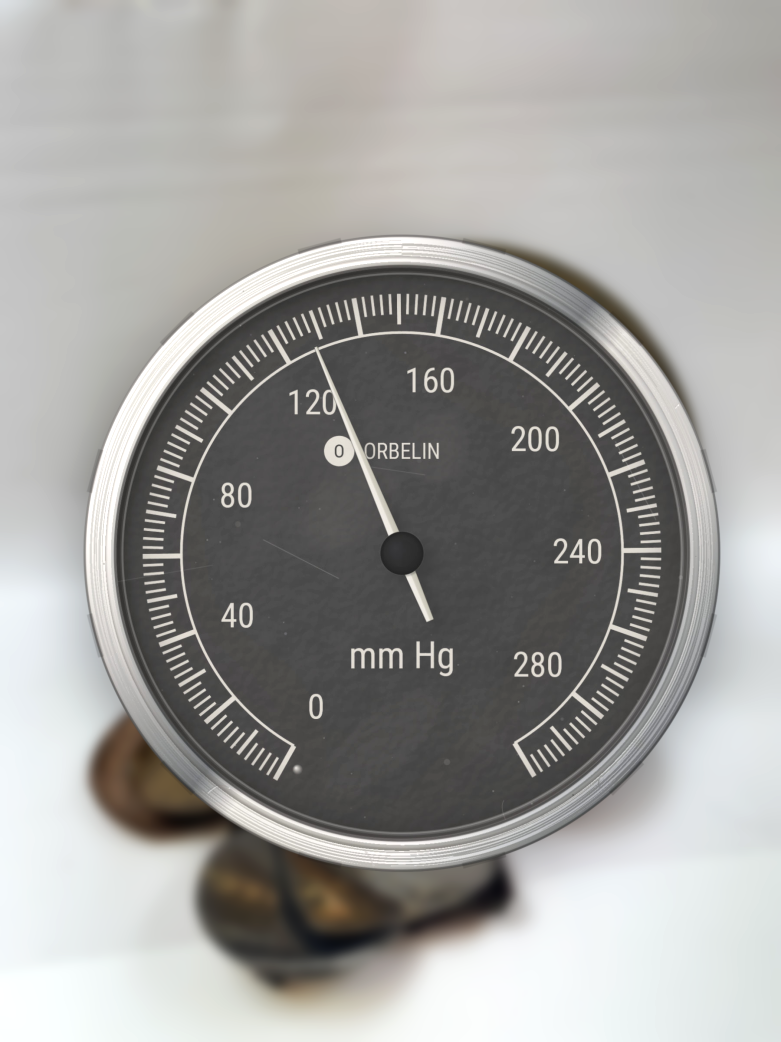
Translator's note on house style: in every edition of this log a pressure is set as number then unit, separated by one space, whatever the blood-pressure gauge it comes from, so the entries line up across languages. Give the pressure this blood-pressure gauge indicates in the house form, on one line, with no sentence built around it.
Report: 128 mmHg
